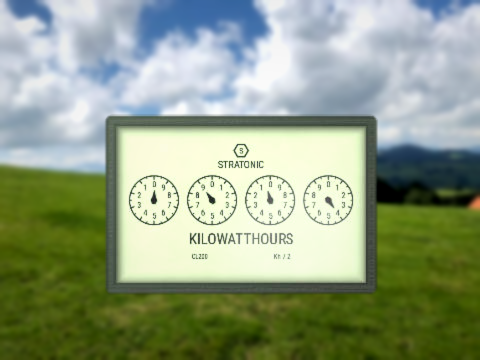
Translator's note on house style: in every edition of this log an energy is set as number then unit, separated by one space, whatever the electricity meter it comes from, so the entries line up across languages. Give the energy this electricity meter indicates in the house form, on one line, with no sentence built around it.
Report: 9904 kWh
